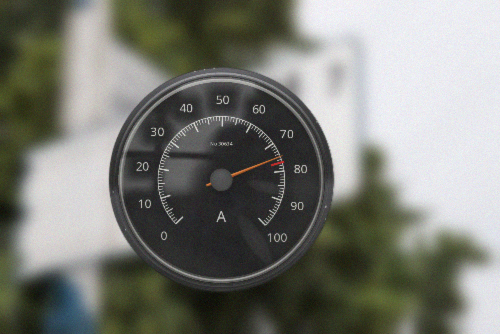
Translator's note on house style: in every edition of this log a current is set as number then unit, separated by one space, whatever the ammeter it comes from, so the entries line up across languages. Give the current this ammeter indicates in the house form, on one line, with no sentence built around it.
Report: 75 A
